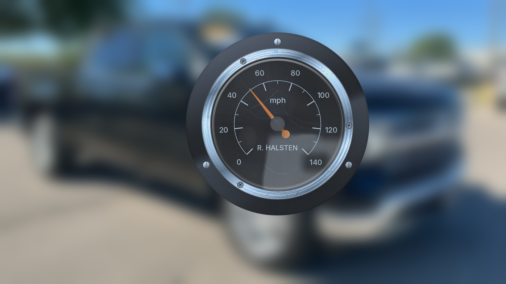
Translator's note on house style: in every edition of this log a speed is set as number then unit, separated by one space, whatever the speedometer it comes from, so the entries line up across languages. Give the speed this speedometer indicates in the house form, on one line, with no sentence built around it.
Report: 50 mph
